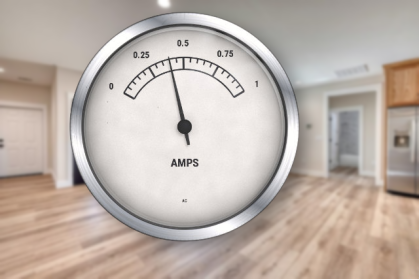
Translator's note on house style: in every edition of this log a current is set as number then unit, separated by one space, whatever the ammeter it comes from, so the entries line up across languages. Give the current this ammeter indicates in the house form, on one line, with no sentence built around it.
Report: 0.4 A
